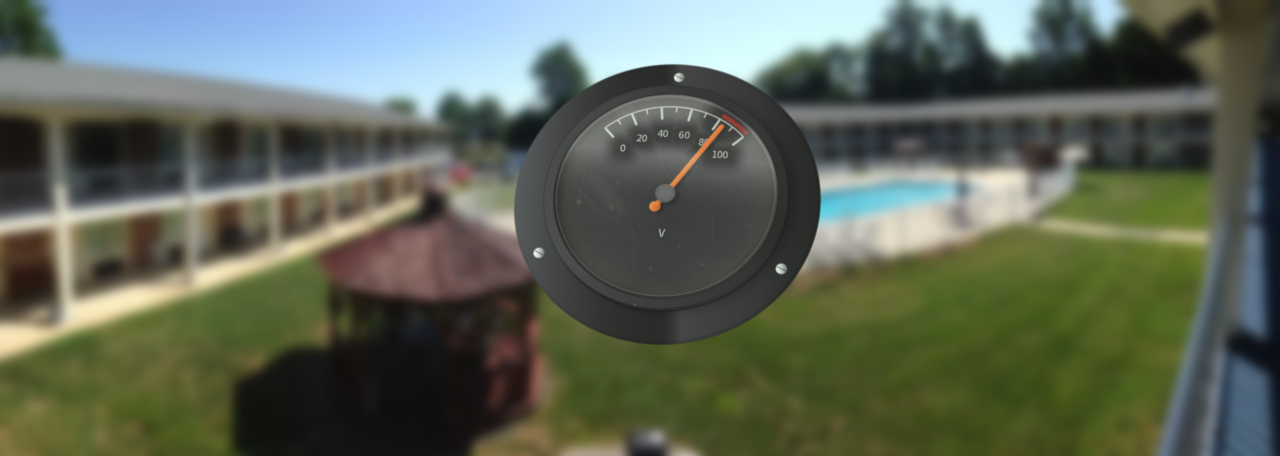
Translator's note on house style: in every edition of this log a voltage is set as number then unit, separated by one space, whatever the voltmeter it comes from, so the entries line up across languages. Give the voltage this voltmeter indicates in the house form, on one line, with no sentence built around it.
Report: 85 V
